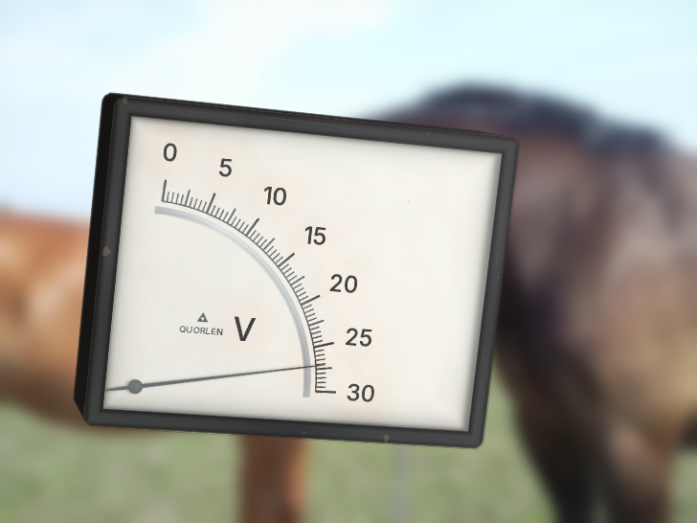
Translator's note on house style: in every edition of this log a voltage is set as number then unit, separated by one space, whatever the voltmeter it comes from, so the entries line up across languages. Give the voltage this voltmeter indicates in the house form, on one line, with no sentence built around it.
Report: 27 V
